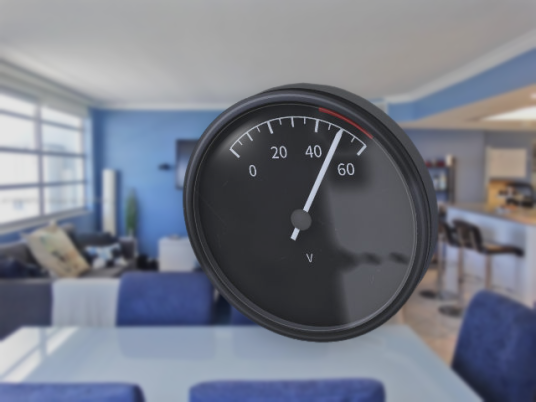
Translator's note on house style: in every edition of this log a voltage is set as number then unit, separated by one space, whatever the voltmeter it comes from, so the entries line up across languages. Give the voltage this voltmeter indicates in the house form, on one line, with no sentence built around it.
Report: 50 V
